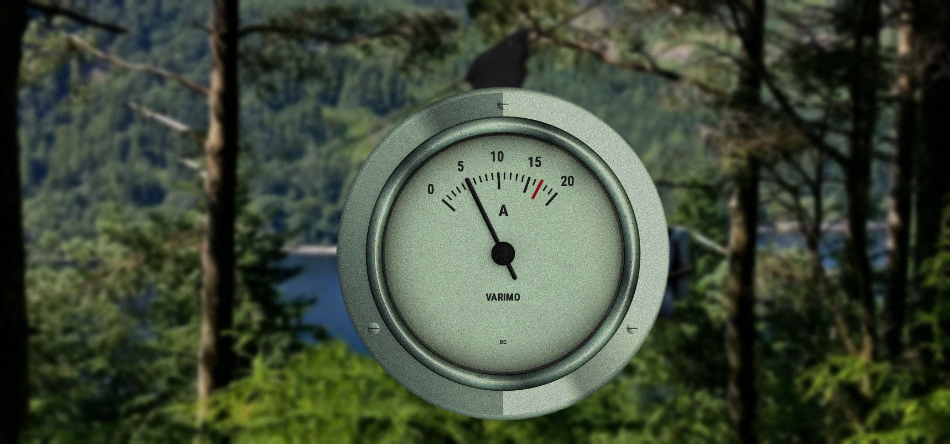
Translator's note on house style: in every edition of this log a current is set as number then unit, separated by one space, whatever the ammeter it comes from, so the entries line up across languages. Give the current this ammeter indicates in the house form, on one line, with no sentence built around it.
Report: 5 A
